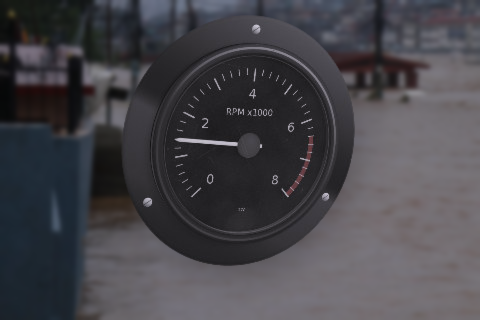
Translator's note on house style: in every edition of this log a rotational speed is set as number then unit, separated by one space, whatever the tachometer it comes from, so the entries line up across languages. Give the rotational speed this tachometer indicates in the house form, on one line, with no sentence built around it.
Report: 1400 rpm
